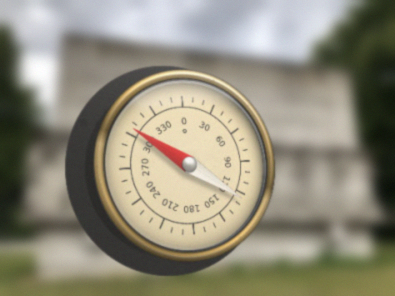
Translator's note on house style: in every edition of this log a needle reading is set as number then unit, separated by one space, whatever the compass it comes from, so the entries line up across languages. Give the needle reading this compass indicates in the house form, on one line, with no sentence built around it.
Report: 305 °
